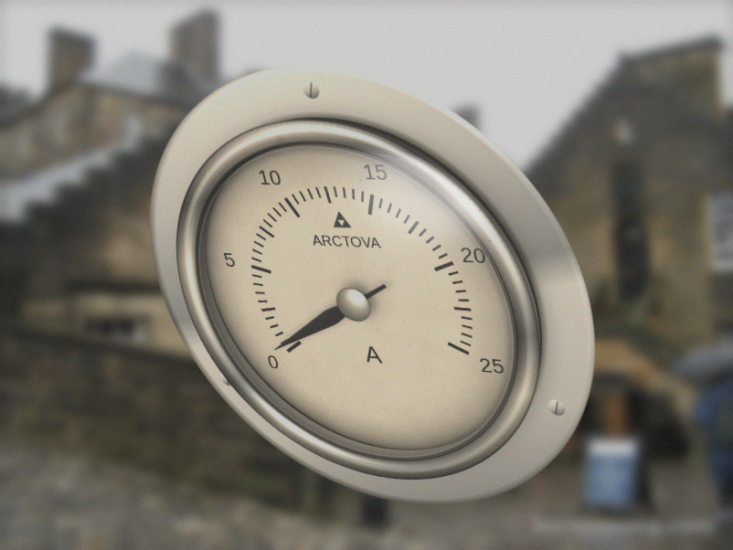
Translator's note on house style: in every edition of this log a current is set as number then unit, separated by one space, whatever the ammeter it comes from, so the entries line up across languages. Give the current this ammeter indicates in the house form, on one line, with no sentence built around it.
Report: 0.5 A
